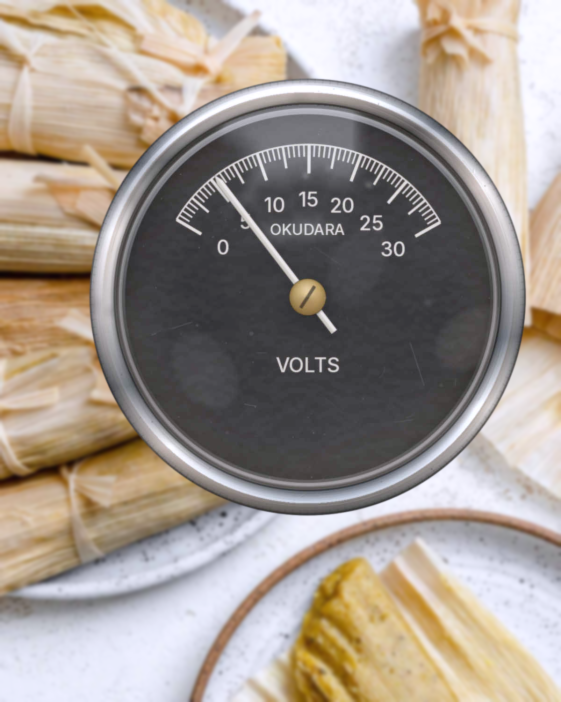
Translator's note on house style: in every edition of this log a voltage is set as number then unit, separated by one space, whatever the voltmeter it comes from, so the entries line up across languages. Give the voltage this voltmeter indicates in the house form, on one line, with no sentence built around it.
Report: 5.5 V
